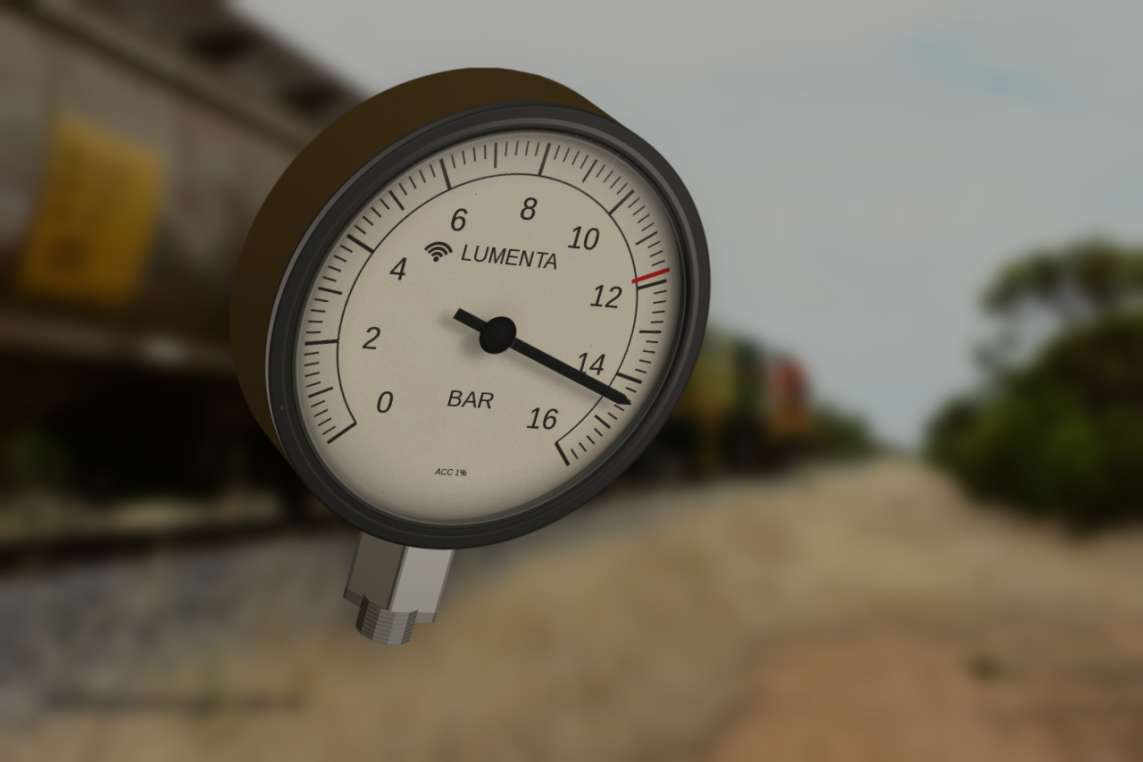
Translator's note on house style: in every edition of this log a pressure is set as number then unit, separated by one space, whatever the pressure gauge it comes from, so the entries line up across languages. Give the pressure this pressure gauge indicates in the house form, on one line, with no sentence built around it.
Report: 14.4 bar
